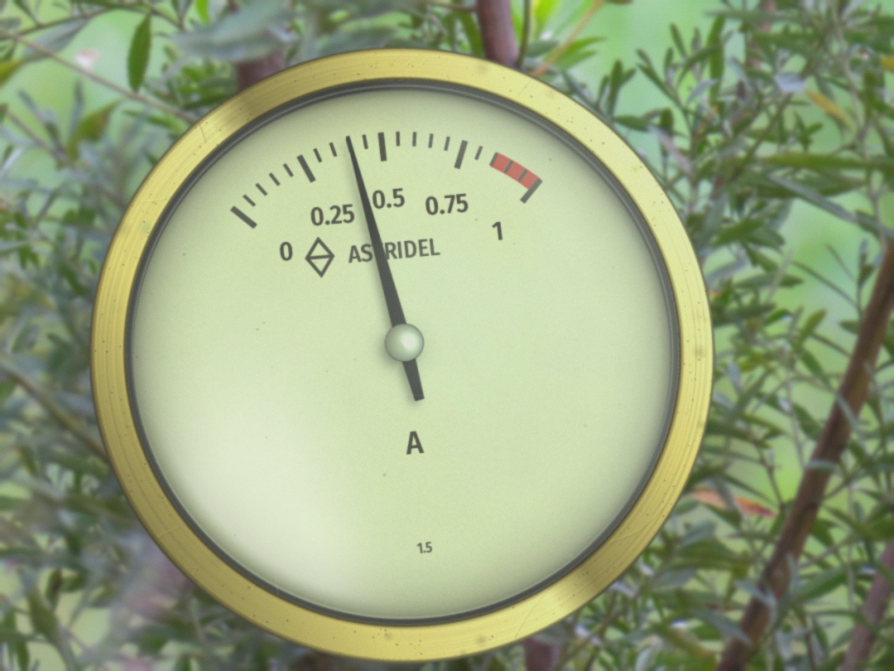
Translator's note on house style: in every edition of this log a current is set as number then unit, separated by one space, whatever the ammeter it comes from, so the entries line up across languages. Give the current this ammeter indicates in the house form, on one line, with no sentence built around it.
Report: 0.4 A
